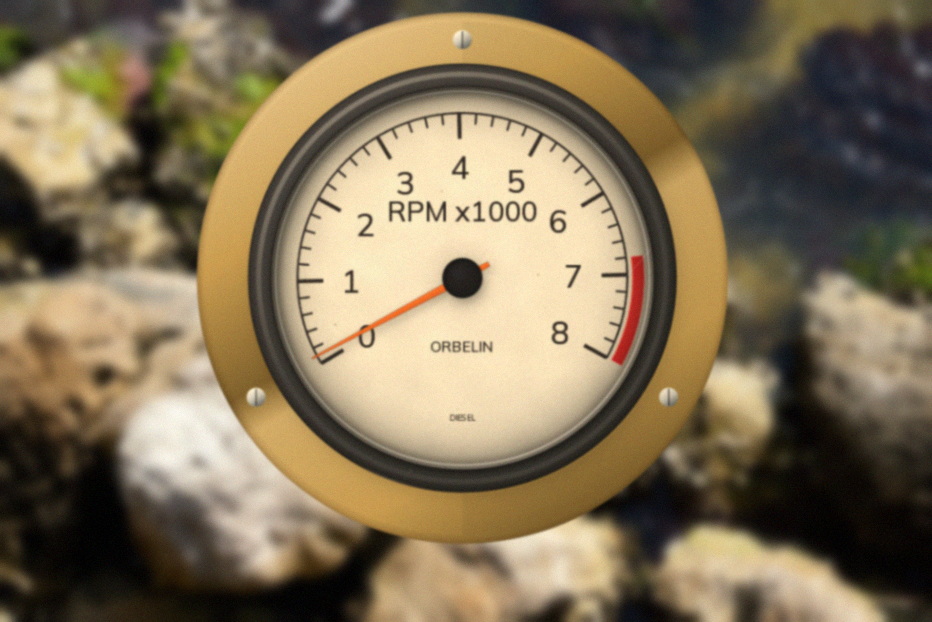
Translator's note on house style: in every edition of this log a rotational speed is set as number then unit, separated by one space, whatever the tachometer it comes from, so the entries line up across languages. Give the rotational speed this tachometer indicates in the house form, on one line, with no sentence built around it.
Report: 100 rpm
